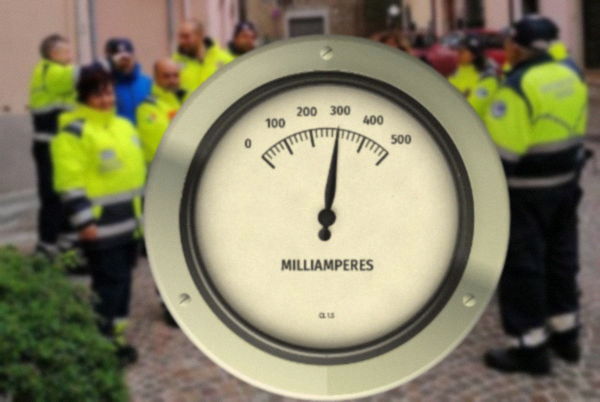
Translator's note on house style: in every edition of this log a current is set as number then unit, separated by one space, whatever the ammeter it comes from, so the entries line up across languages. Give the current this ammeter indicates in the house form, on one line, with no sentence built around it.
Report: 300 mA
